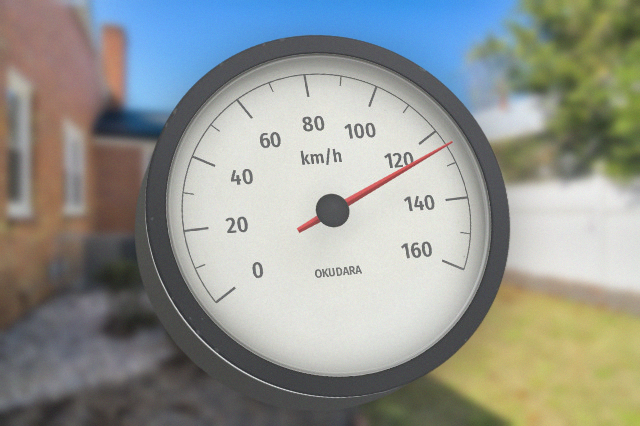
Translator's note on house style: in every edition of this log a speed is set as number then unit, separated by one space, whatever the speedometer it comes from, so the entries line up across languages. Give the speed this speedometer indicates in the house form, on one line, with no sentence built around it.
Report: 125 km/h
